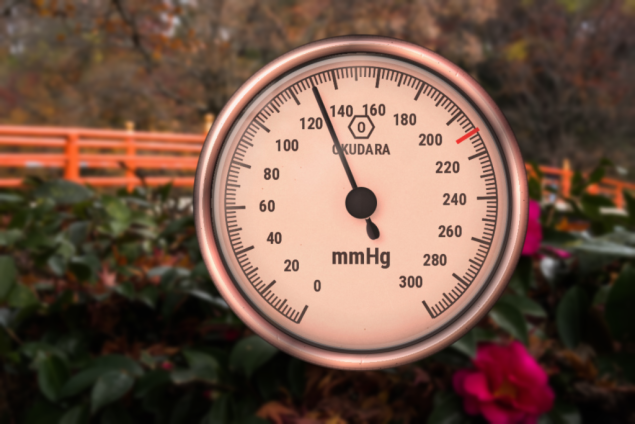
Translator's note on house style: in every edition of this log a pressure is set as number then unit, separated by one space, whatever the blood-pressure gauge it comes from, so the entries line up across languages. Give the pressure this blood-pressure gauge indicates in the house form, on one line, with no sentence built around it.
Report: 130 mmHg
